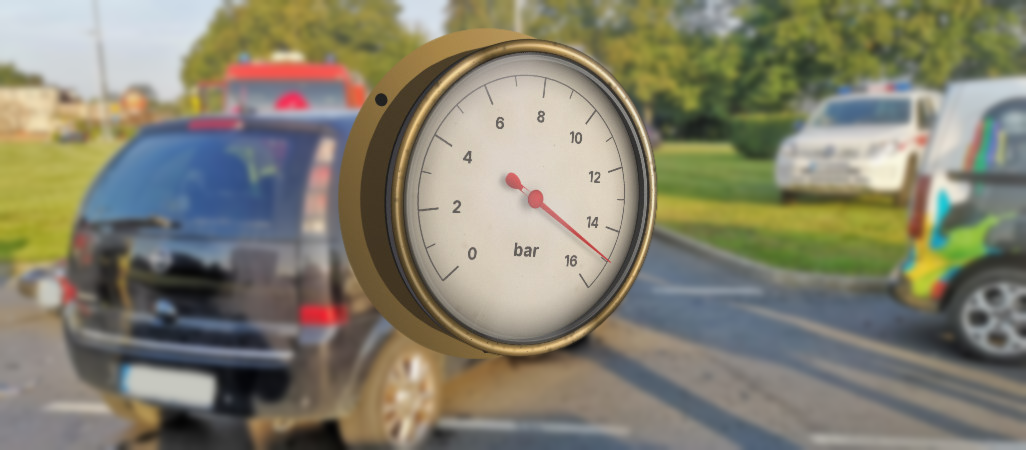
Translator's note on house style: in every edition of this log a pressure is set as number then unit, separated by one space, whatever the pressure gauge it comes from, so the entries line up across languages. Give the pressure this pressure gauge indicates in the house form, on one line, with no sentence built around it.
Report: 15 bar
